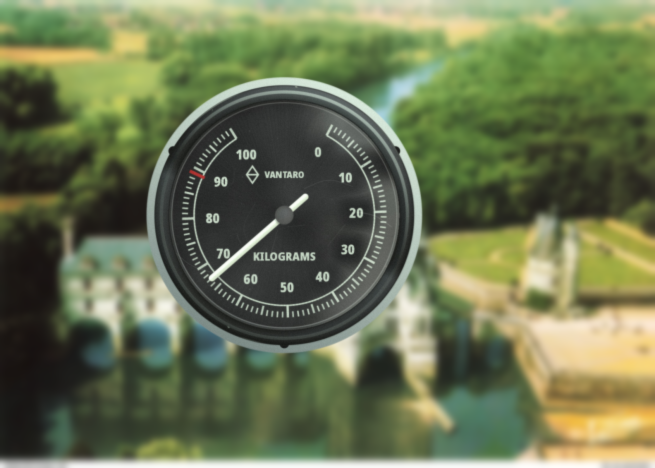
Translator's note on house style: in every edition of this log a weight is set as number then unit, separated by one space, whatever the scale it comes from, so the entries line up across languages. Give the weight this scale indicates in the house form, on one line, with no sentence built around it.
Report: 67 kg
